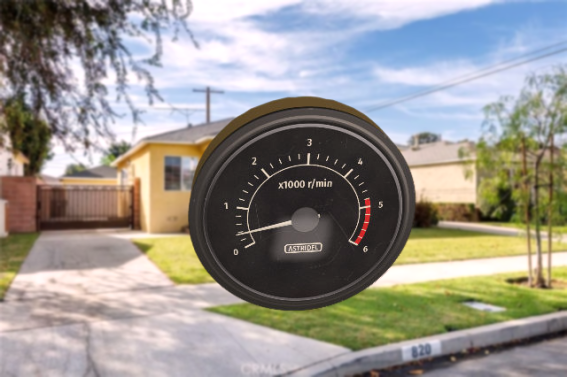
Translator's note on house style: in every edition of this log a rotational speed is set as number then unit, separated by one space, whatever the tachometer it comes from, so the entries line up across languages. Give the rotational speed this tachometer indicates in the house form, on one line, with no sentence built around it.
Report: 400 rpm
